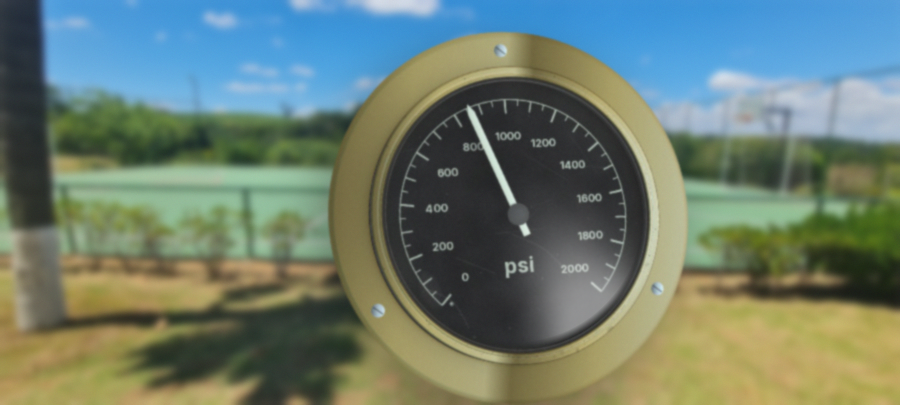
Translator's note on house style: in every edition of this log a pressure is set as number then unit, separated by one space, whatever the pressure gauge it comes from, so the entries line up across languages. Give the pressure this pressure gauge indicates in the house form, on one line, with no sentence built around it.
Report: 850 psi
